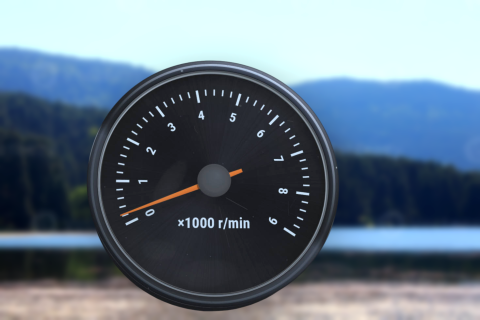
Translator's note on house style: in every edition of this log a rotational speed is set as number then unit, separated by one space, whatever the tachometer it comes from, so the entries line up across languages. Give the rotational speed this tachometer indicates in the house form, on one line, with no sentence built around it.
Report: 200 rpm
